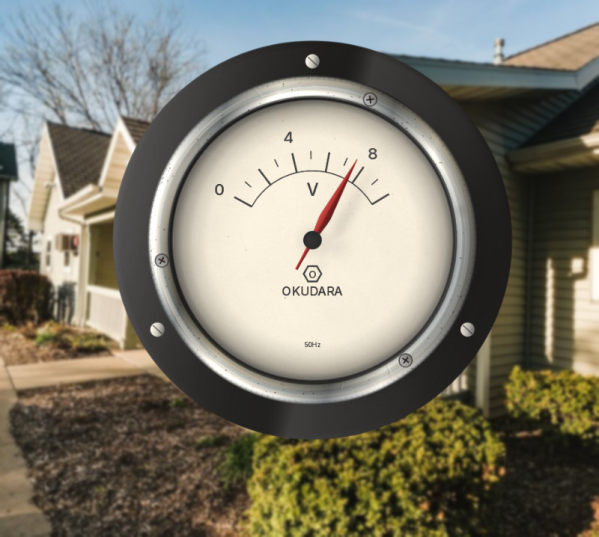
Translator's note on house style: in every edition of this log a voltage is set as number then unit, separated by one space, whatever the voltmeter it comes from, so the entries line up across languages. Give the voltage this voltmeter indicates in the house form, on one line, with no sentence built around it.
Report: 7.5 V
